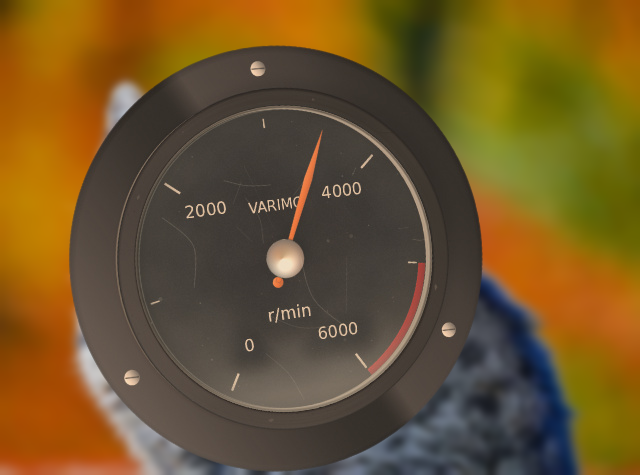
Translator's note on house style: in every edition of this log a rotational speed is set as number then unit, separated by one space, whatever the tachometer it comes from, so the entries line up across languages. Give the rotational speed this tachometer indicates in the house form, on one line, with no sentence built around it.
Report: 3500 rpm
